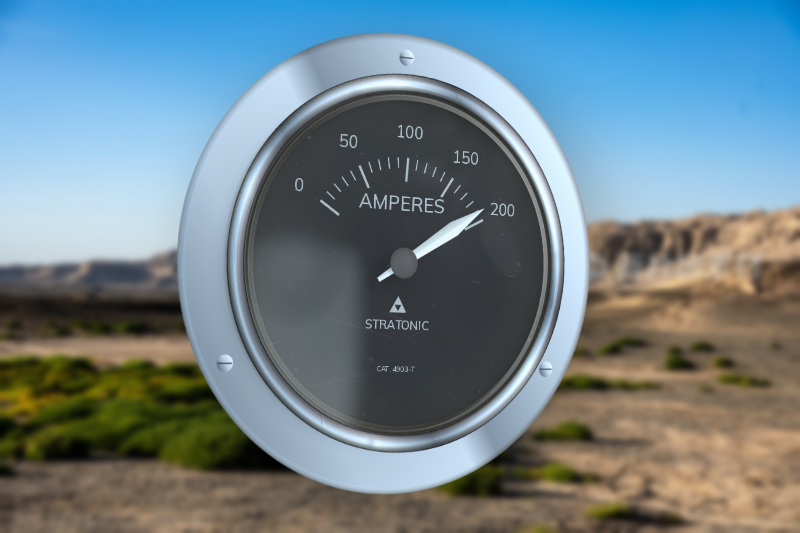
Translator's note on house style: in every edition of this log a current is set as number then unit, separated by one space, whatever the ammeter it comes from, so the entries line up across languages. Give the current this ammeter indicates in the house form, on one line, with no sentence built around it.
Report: 190 A
